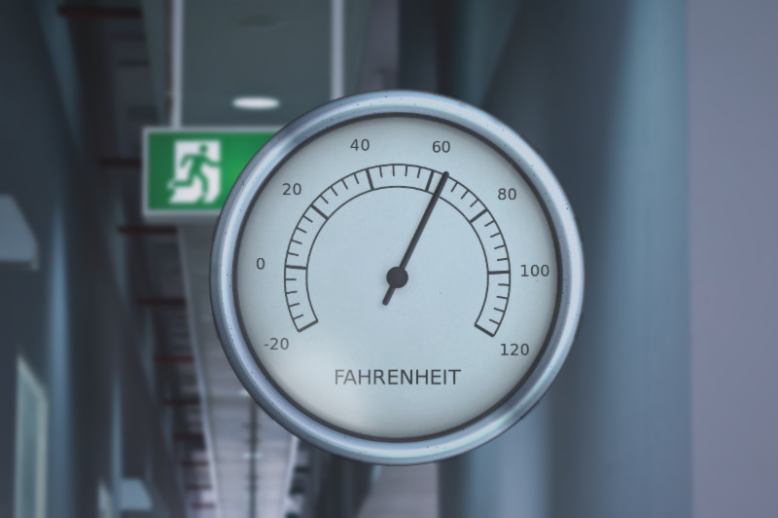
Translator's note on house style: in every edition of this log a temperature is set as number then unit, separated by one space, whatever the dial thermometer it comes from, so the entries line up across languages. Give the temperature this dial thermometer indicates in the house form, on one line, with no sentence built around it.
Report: 64 °F
